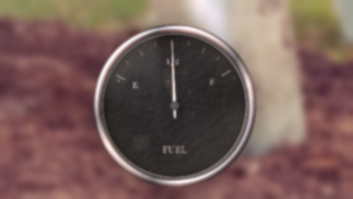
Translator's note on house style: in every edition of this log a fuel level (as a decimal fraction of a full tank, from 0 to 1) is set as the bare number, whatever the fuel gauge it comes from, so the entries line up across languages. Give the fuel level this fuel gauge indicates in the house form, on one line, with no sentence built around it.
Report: 0.5
